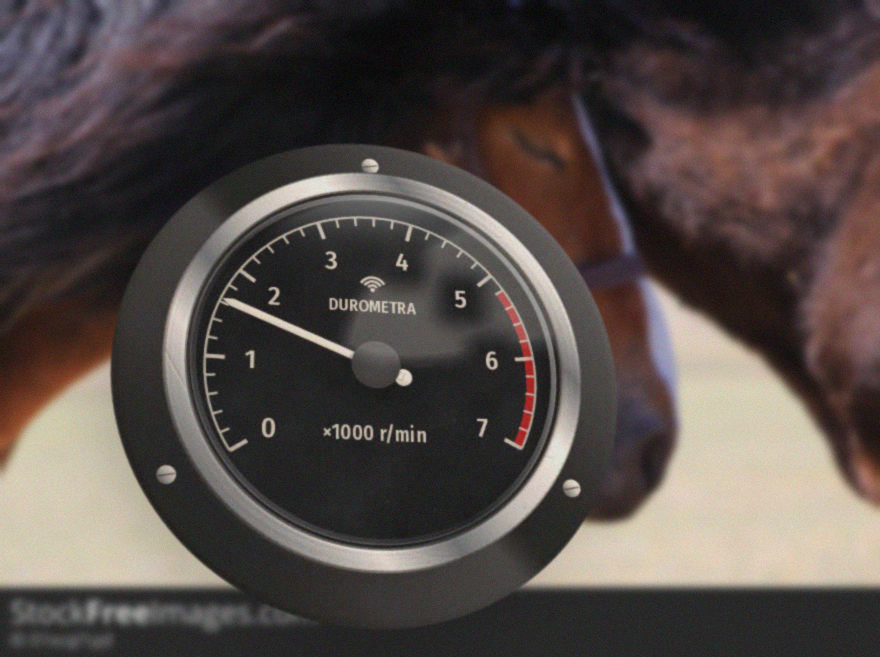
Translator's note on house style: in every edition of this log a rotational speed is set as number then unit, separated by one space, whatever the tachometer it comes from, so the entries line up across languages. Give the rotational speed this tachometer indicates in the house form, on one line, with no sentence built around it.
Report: 1600 rpm
